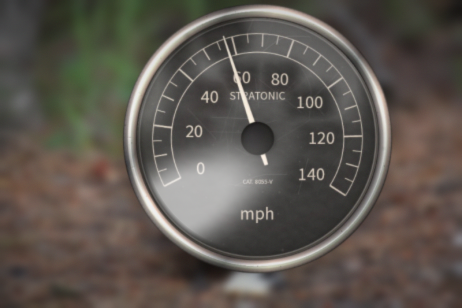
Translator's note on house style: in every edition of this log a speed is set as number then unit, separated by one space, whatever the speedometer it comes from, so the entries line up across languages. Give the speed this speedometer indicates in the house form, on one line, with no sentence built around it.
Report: 57.5 mph
